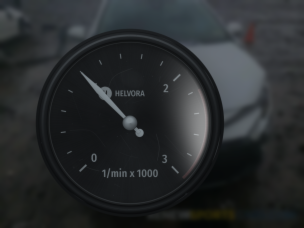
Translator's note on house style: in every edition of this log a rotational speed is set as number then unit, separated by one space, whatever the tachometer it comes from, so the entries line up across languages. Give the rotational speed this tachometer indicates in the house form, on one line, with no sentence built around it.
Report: 1000 rpm
